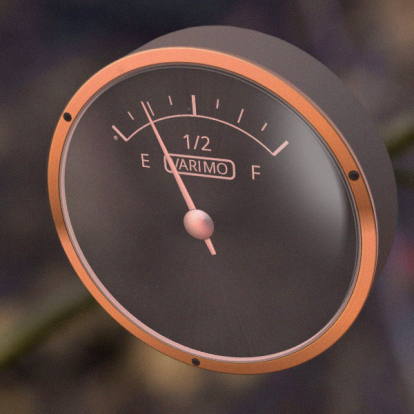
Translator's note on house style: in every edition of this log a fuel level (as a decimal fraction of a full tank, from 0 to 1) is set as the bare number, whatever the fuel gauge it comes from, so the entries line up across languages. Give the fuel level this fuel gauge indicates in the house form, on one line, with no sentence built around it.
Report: 0.25
